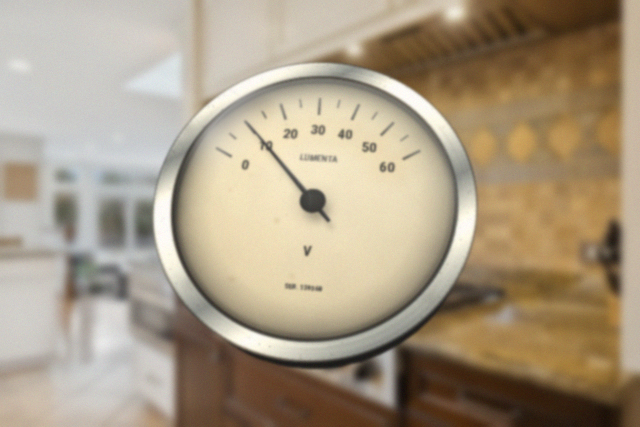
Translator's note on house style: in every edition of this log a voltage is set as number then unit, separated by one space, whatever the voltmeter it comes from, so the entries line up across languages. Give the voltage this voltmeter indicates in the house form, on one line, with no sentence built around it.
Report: 10 V
